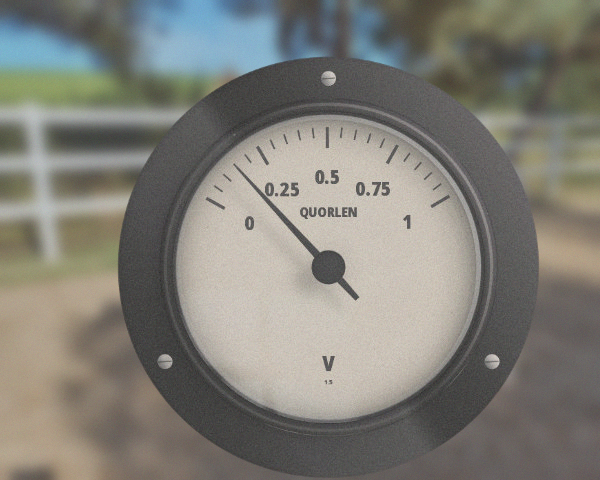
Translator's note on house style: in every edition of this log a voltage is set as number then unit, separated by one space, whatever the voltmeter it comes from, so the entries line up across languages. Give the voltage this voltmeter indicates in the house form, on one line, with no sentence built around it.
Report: 0.15 V
